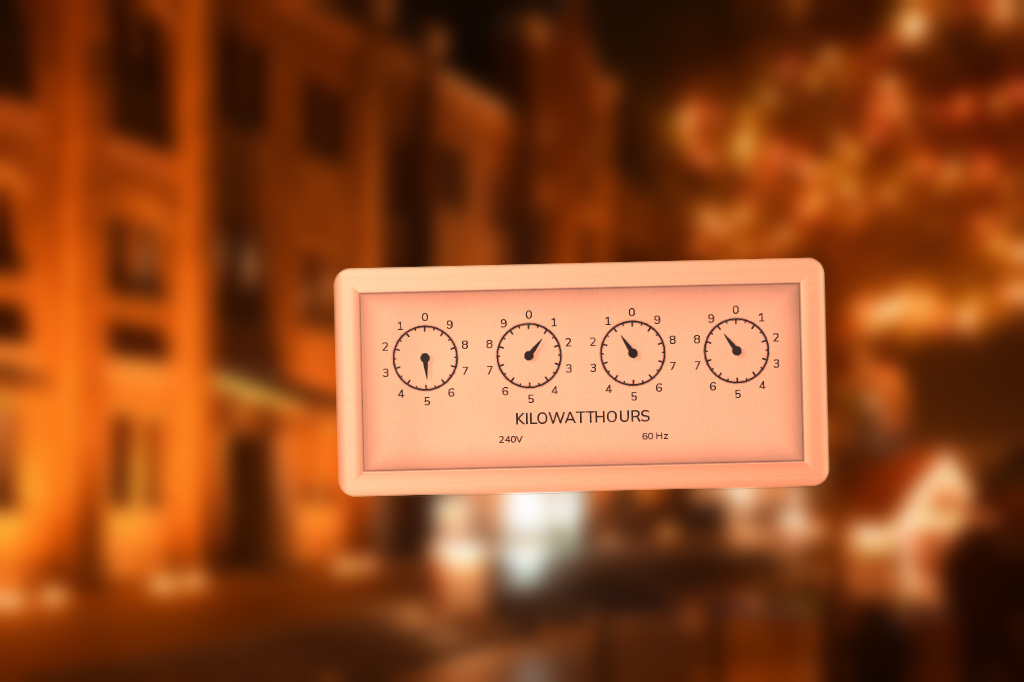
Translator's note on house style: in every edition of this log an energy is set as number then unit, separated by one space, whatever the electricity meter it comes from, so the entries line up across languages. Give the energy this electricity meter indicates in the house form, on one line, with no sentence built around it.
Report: 5109 kWh
